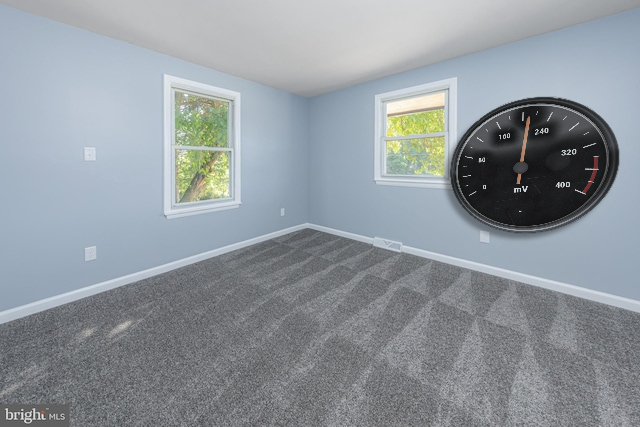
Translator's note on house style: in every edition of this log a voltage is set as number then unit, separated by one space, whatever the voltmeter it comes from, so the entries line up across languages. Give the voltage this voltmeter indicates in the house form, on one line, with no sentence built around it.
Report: 210 mV
